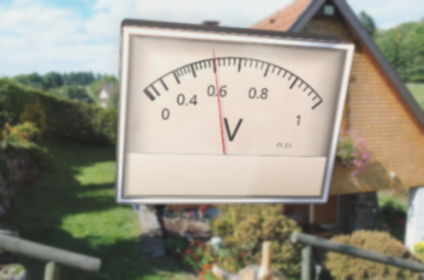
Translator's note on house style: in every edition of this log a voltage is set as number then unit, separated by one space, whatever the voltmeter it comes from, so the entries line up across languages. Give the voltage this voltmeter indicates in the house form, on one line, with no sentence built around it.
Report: 0.6 V
